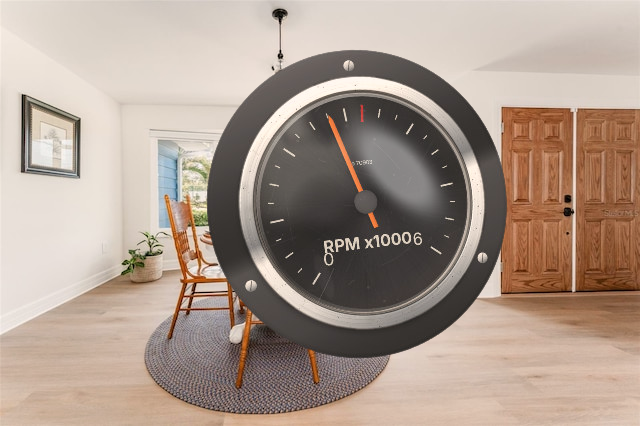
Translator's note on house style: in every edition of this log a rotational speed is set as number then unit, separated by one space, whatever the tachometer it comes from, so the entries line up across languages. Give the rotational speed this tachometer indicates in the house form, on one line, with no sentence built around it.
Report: 2750 rpm
